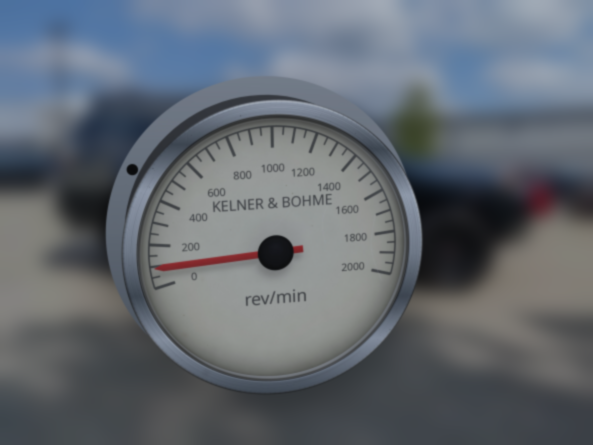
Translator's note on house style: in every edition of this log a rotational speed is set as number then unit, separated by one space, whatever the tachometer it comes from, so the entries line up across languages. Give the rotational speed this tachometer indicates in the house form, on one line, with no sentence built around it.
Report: 100 rpm
